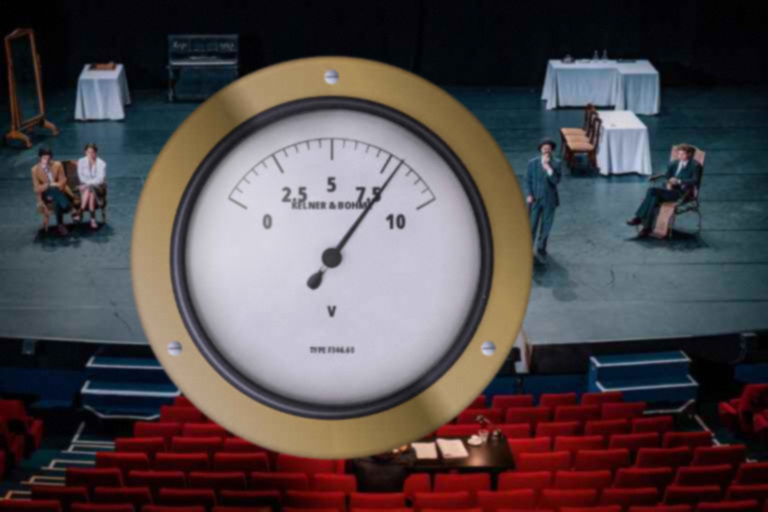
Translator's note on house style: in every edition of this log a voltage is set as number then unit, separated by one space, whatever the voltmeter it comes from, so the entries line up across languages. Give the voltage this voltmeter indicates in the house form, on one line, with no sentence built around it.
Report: 8 V
